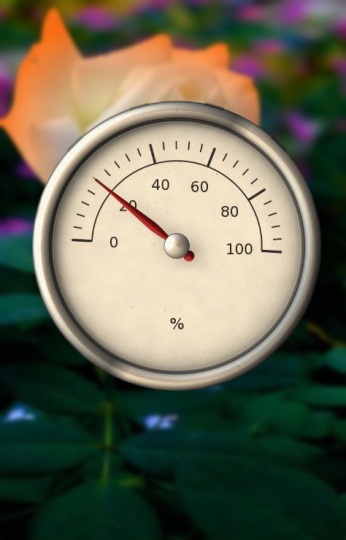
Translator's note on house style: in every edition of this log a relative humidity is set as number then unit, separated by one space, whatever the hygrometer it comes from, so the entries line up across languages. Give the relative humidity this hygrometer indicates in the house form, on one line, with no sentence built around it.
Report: 20 %
